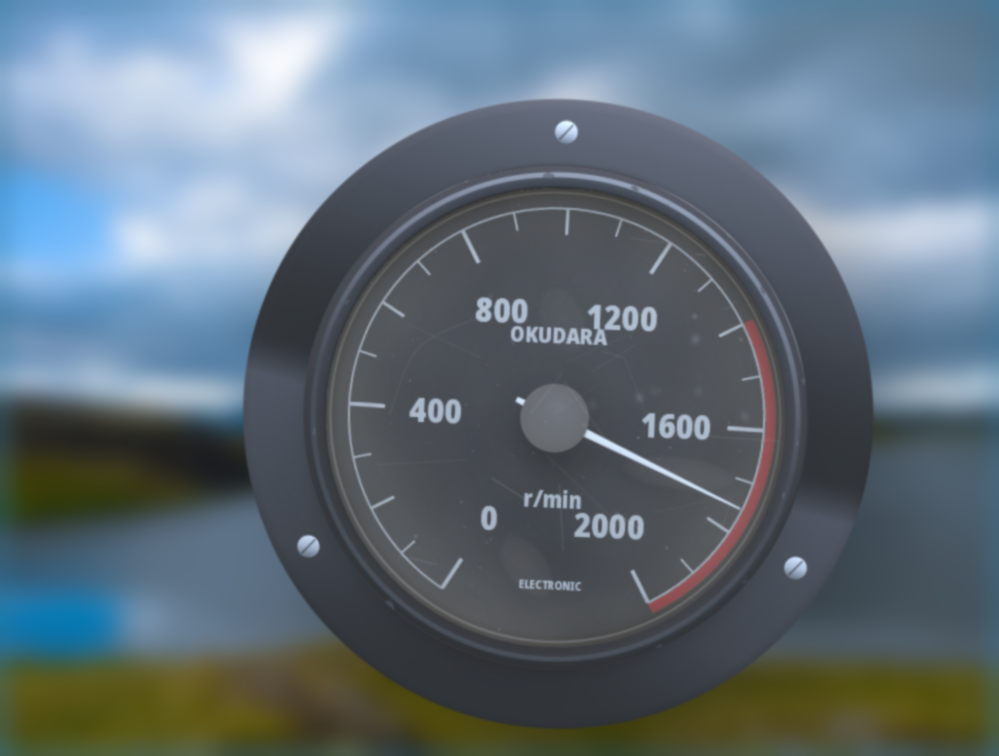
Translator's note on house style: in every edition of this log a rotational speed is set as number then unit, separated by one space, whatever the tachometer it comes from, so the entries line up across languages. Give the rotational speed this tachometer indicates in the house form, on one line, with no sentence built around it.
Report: 1750 rpm
